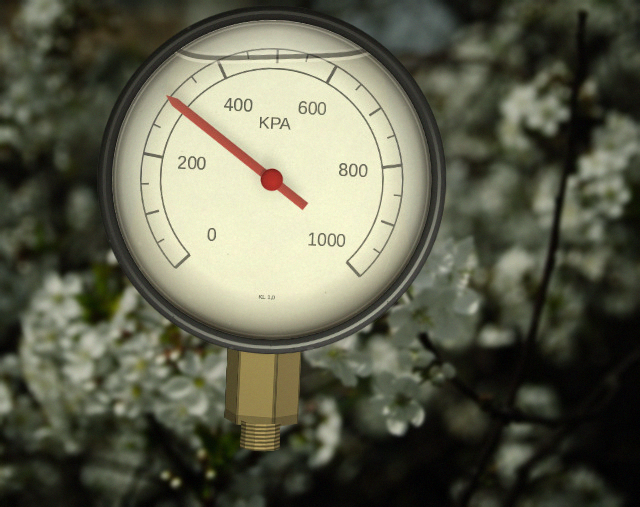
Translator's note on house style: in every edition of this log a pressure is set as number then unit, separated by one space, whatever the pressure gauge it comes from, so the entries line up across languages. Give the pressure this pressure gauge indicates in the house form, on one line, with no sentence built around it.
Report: 300 kPa
